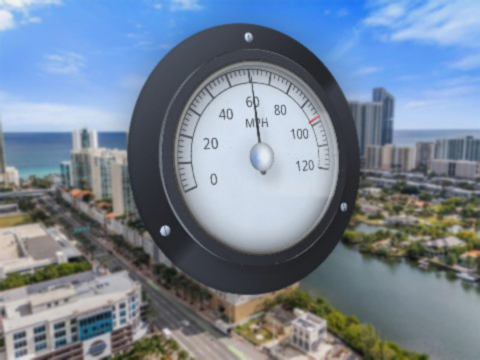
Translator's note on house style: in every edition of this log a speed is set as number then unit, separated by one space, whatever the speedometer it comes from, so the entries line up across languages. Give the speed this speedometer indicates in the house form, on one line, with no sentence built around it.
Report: 60 mph
